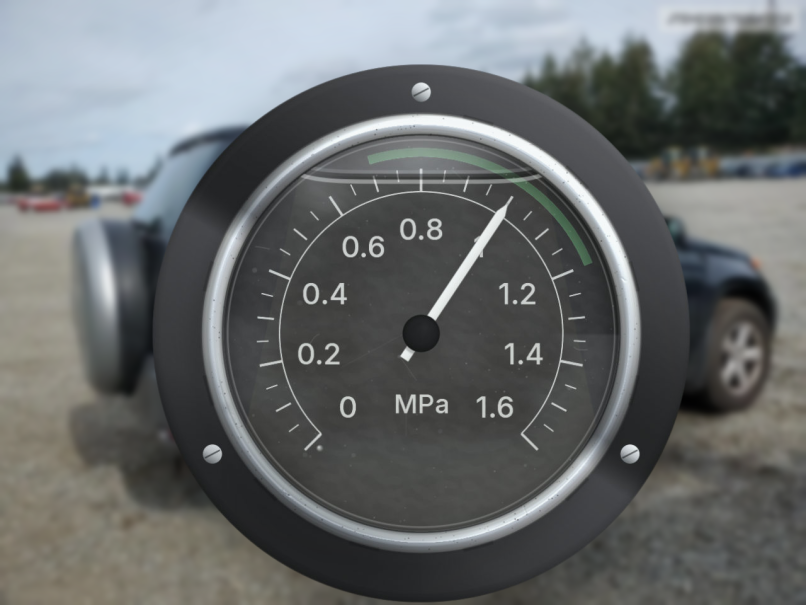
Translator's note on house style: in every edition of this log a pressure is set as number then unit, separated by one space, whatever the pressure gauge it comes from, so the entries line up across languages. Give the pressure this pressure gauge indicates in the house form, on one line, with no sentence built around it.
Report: 1 MPa
